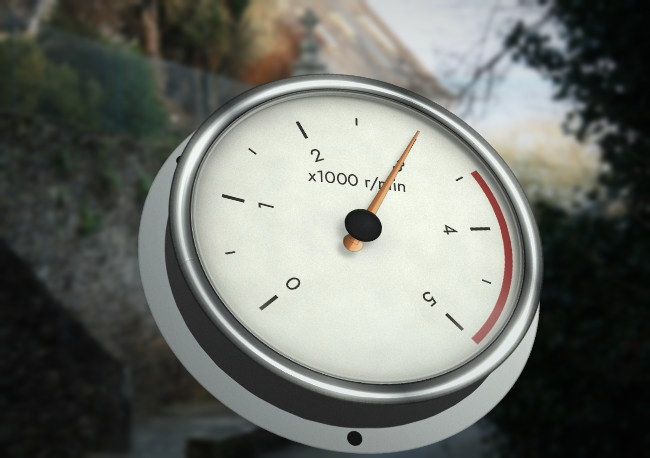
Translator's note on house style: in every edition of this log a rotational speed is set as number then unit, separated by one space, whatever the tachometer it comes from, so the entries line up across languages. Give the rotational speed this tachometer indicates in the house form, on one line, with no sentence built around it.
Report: 3000 rpm
